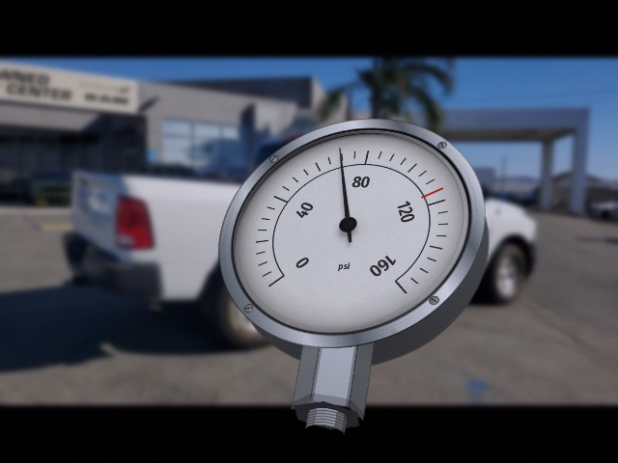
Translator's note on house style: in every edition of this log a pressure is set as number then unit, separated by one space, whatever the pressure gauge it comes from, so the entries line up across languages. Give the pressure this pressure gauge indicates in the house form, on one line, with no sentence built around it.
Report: 70 psi
